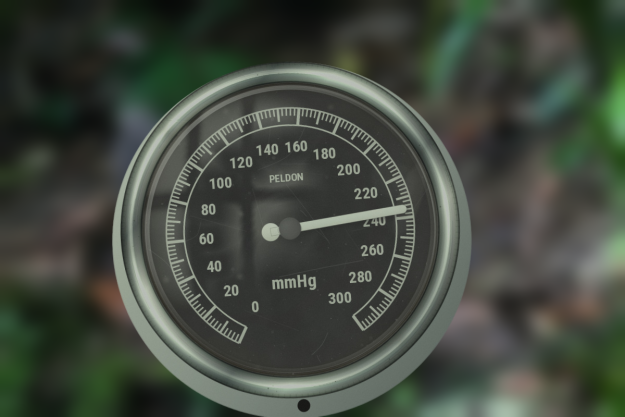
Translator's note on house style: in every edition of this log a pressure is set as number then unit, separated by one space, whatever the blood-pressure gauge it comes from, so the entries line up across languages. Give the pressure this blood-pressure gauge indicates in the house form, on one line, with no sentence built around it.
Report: 236 mmHg
